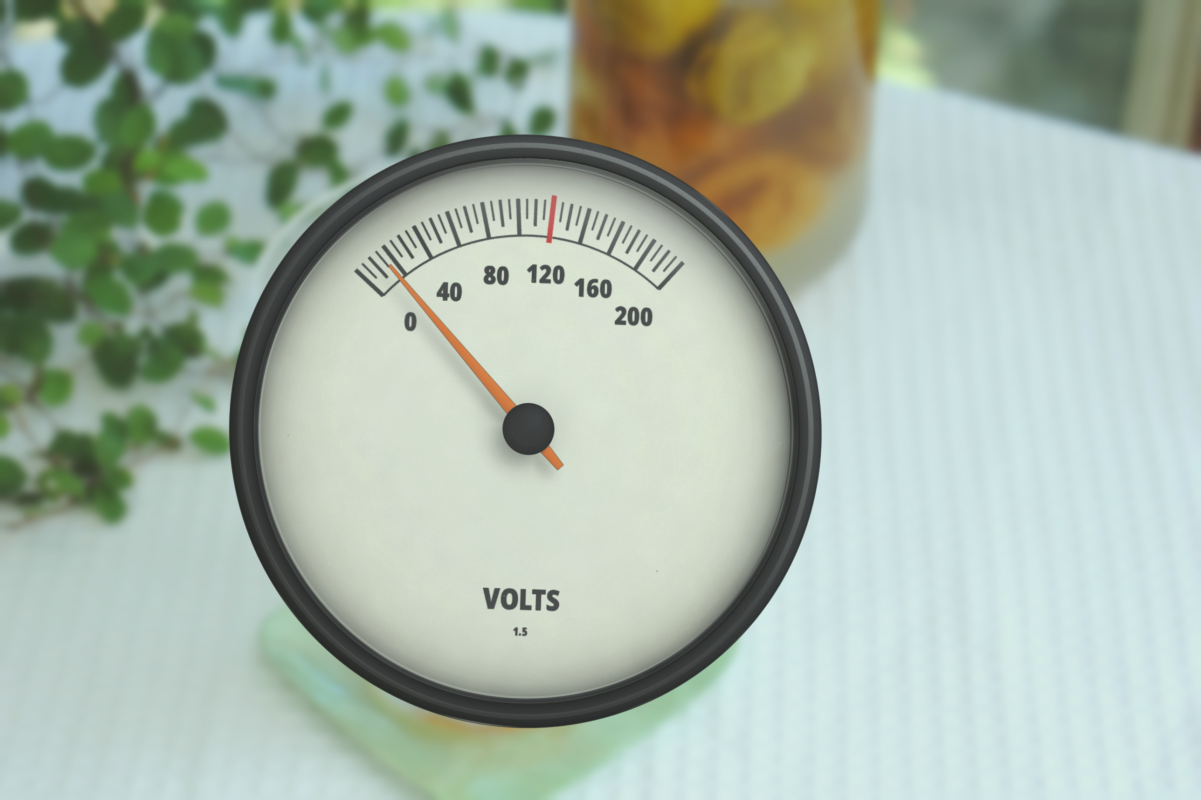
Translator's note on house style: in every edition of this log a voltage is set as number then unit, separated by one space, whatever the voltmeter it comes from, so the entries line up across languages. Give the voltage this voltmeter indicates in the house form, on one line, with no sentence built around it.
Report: 15 V
